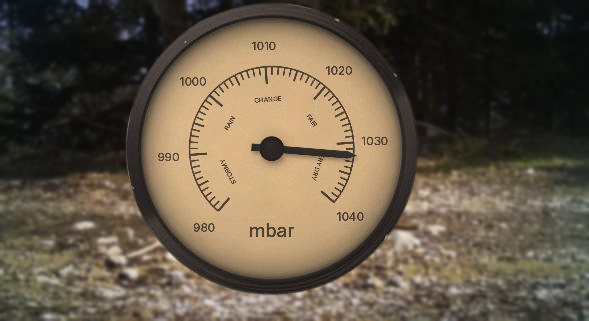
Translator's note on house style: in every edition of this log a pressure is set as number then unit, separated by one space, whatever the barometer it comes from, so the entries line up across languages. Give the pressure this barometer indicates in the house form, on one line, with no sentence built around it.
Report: 1032 mbar
